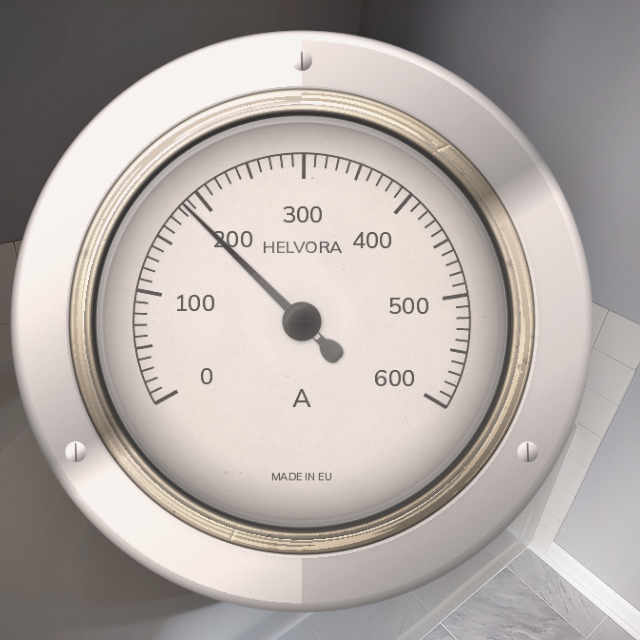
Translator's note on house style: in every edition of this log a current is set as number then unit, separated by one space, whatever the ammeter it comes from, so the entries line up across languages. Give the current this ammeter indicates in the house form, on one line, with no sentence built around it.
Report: 185 A
